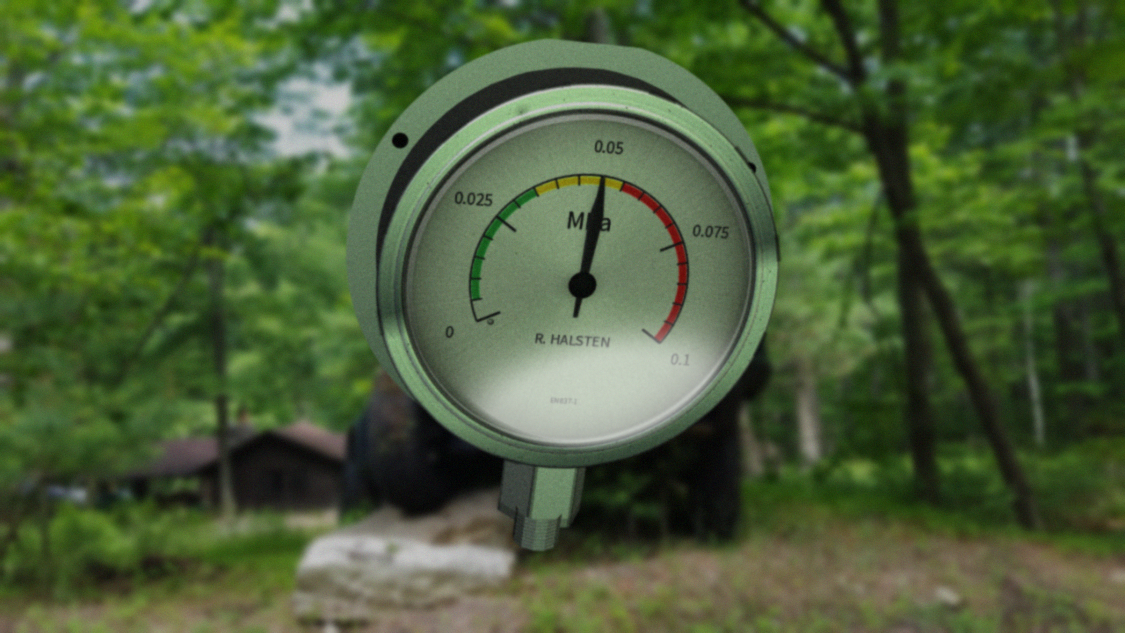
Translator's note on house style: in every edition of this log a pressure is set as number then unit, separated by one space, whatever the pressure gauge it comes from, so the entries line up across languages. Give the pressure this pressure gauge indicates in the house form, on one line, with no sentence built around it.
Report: 0.05 MPa
